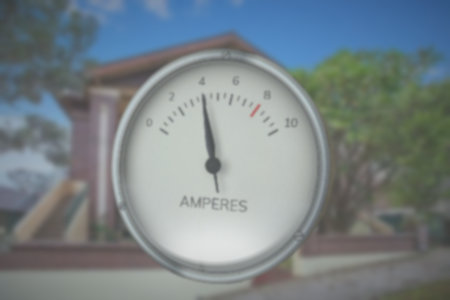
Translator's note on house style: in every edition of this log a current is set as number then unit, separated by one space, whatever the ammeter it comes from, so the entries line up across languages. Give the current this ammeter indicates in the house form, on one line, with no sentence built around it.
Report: 4 A
